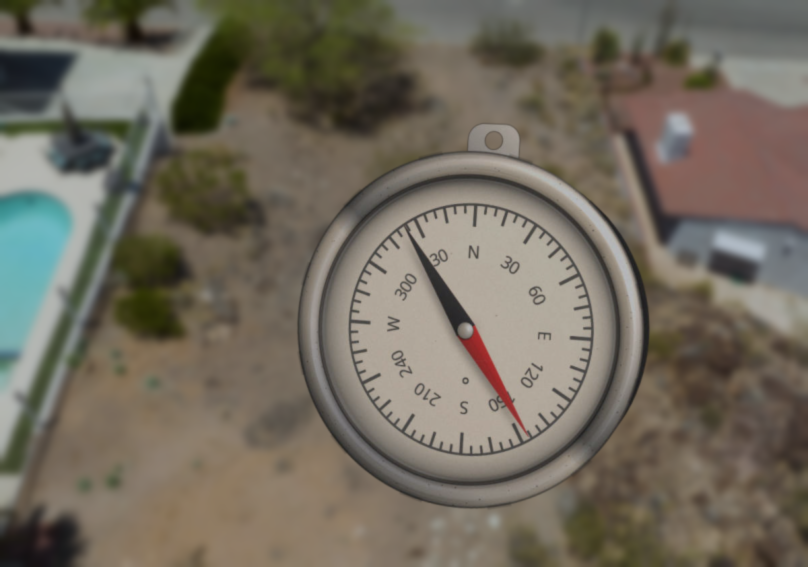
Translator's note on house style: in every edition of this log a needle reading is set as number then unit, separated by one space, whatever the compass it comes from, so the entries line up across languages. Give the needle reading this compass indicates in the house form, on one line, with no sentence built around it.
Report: 145 °
